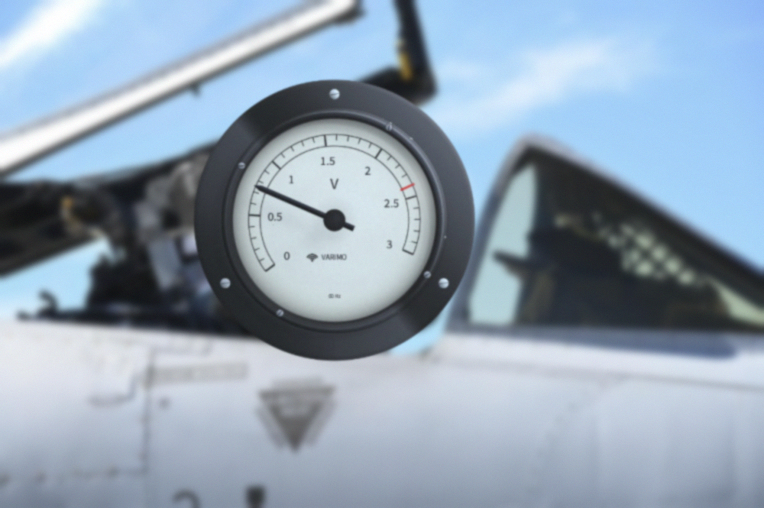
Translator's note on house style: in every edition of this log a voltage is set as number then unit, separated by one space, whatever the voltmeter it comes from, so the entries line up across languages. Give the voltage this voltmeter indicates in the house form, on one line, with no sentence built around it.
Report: 0.75 V
